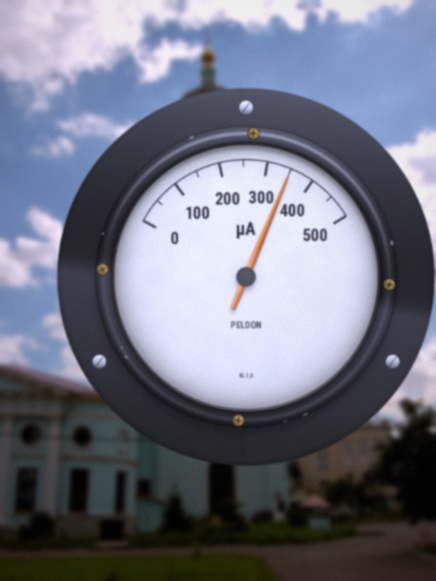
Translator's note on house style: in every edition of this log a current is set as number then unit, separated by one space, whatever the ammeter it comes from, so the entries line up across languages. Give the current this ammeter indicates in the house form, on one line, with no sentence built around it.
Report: 350 µA
